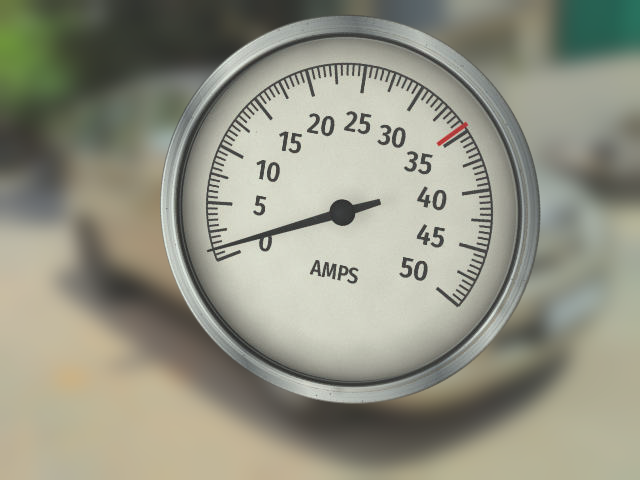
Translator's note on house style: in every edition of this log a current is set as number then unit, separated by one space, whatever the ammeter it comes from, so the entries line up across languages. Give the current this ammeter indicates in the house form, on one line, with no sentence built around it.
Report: 1 A
